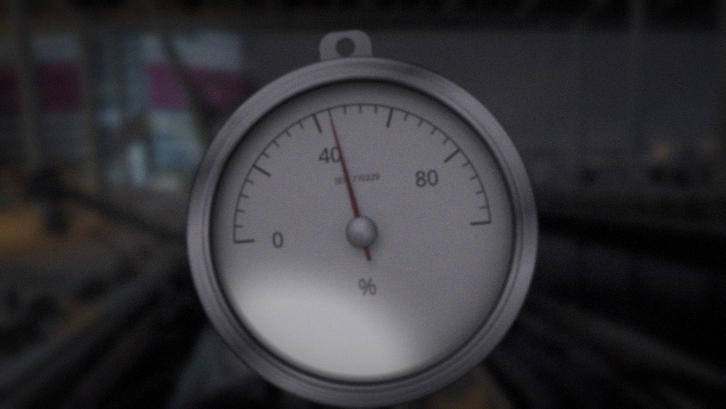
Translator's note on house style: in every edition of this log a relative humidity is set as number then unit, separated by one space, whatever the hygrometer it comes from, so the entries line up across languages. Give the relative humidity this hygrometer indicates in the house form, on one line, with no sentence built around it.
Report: 44 %
